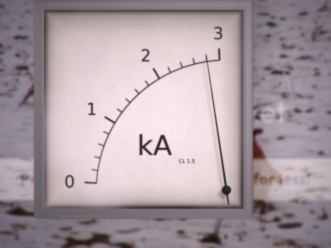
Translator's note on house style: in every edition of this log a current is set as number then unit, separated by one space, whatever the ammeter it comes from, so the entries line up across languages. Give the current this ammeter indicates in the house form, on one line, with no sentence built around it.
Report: 2.8 kA
